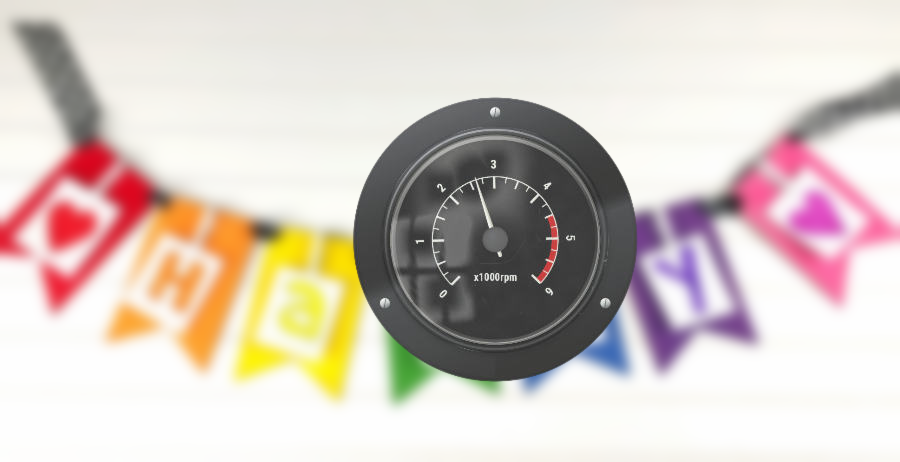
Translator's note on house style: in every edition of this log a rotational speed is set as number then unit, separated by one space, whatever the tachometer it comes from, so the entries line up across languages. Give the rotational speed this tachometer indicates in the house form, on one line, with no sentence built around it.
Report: 2625 rpm
